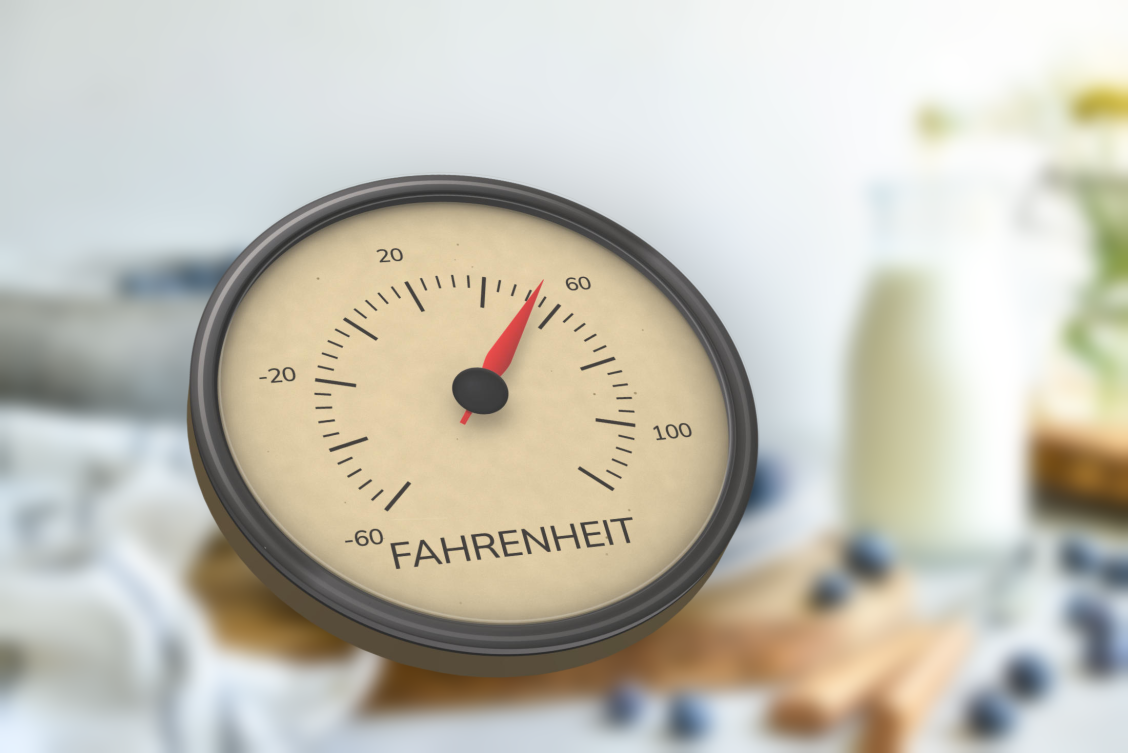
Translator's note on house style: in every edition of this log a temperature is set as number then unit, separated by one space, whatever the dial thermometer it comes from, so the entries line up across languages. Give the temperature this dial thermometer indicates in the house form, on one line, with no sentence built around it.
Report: 54 °F
